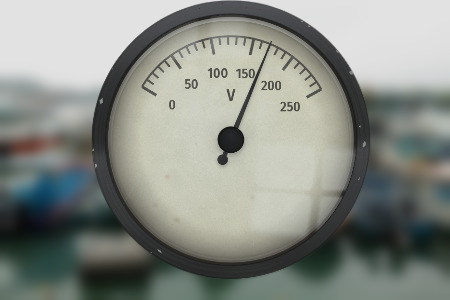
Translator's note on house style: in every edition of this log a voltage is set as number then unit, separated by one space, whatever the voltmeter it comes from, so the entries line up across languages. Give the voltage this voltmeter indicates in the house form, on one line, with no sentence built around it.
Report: 170 V
